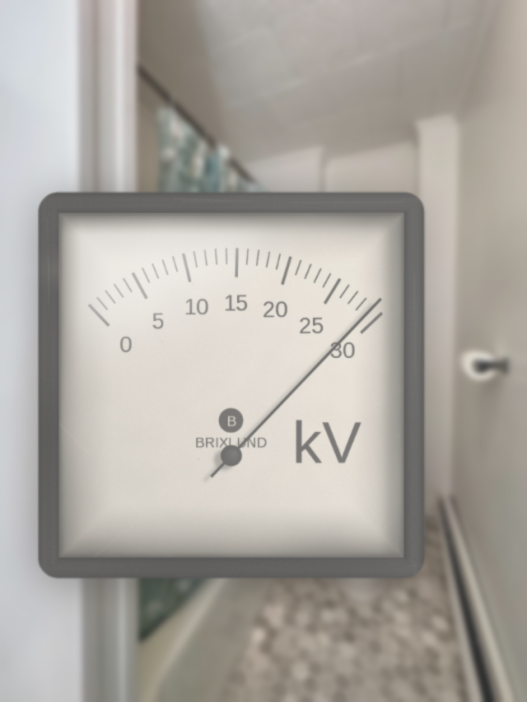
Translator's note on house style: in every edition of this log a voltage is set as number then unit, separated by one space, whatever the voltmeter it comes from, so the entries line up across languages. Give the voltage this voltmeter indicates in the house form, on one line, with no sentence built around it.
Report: 29 kV
